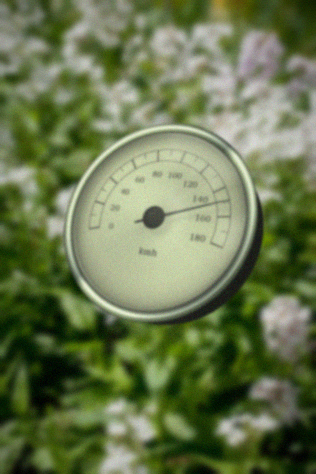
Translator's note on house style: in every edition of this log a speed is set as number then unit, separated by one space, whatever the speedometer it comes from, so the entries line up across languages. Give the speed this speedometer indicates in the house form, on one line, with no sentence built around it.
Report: 150 km/h
